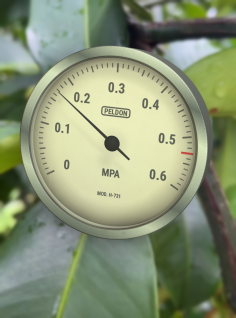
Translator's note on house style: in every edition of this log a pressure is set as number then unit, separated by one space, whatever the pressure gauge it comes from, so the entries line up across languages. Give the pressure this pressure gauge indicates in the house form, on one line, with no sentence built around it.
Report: 0.17 MPa
